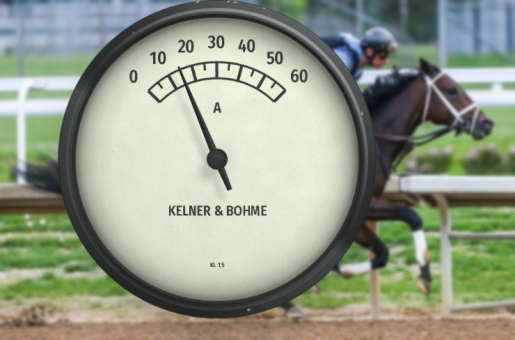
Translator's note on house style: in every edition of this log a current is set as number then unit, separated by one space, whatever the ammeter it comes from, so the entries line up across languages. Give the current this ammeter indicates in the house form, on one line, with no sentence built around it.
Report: 15 A
